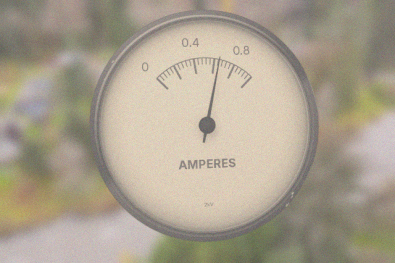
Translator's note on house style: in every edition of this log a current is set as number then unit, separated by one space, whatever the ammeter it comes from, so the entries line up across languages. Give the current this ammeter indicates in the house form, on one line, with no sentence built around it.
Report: 0.64 A
